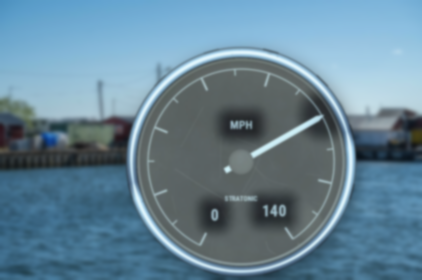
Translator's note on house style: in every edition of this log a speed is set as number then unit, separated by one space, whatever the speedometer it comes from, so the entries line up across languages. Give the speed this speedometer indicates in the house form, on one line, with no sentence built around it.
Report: 100 mph
